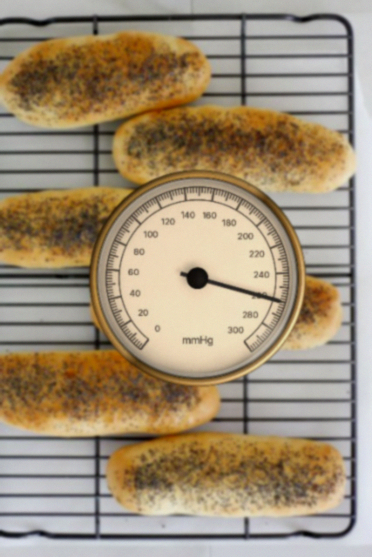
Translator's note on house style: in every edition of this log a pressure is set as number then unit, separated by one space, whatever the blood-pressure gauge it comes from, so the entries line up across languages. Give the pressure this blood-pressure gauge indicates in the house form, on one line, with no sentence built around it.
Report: 260 mmHg
